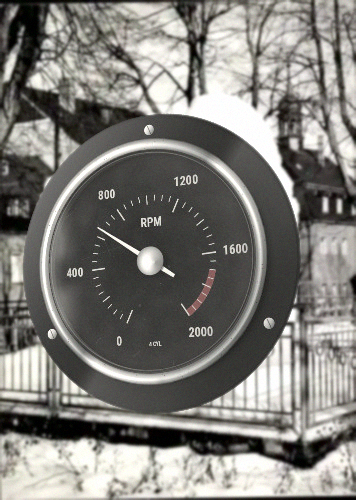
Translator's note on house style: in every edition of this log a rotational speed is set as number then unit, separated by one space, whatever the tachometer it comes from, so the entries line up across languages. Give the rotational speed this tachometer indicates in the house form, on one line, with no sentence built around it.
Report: 650 rpm
